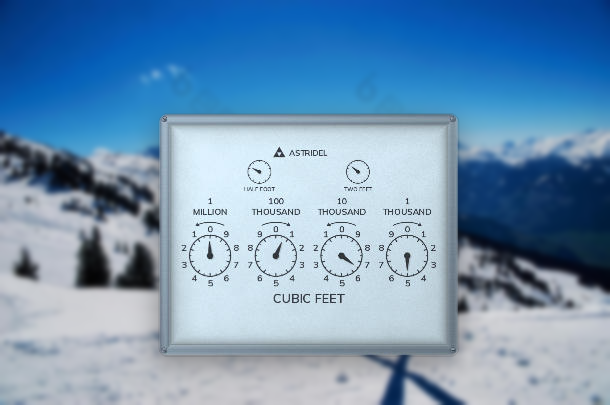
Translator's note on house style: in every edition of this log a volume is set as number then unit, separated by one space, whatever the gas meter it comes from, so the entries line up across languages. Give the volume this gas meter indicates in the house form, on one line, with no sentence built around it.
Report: 6500 ft³
